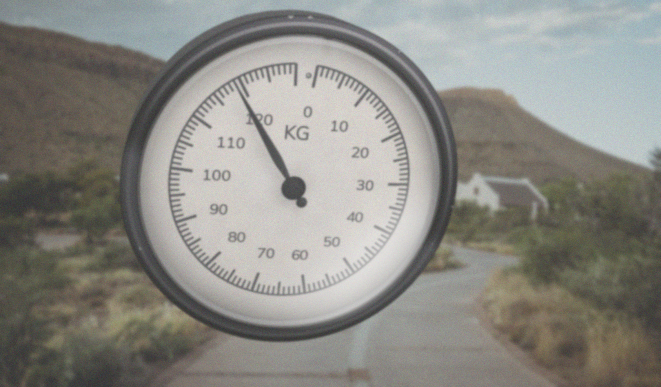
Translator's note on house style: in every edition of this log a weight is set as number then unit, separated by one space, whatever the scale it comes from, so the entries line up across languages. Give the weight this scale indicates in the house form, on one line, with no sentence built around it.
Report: 119 kg
